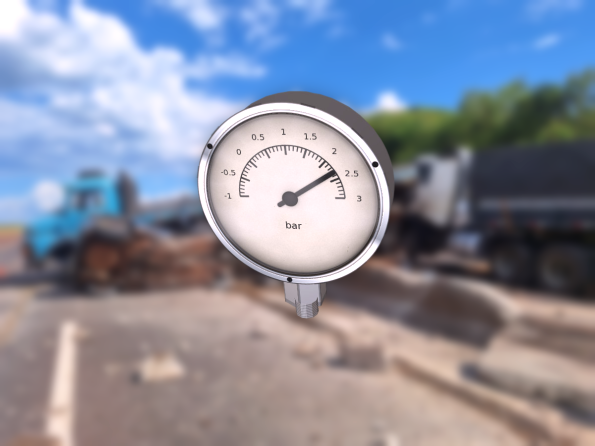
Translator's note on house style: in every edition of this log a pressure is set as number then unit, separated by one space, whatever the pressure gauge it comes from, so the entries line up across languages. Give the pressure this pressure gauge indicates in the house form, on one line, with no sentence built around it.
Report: 2.3 bar
